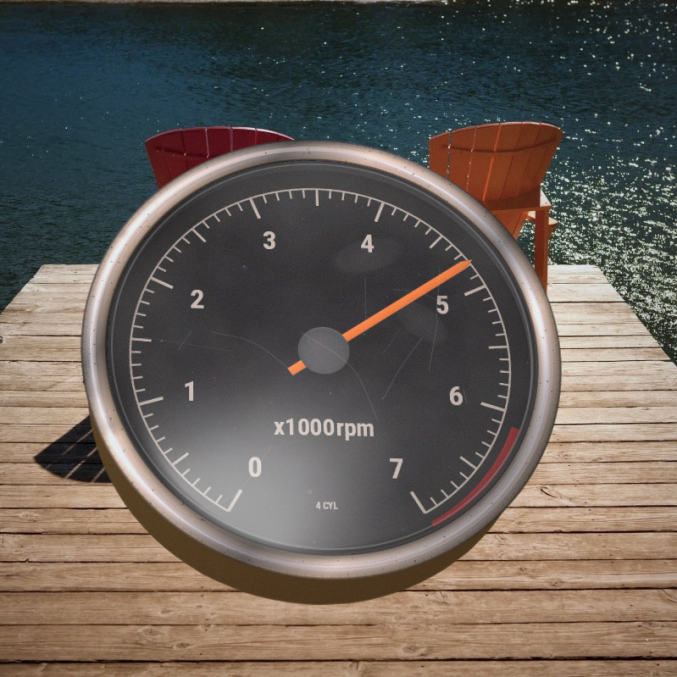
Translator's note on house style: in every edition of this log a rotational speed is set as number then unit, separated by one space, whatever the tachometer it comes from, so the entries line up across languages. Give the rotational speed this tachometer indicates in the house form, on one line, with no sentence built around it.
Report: 4800 rpm
